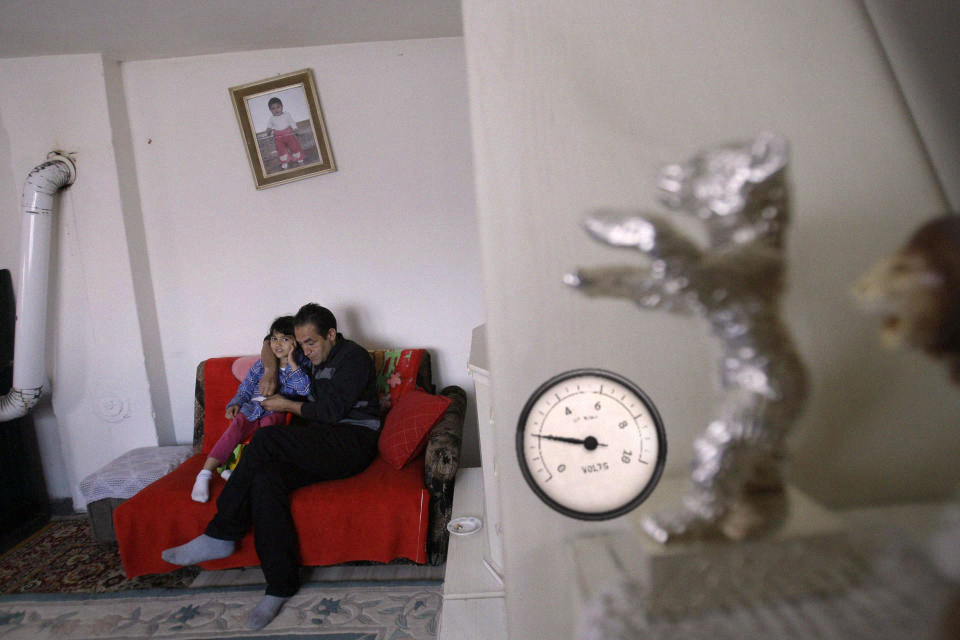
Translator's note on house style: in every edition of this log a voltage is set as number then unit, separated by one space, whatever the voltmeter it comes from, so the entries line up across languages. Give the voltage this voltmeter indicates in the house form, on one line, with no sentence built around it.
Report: 2 V
